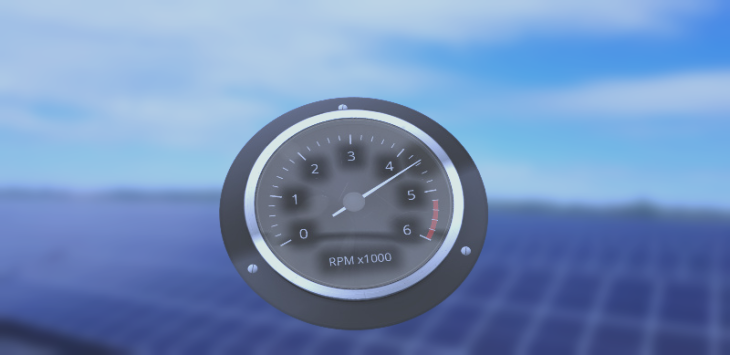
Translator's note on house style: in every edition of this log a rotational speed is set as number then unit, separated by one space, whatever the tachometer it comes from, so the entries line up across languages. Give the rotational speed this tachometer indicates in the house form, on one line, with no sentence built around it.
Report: 4400 rpm
